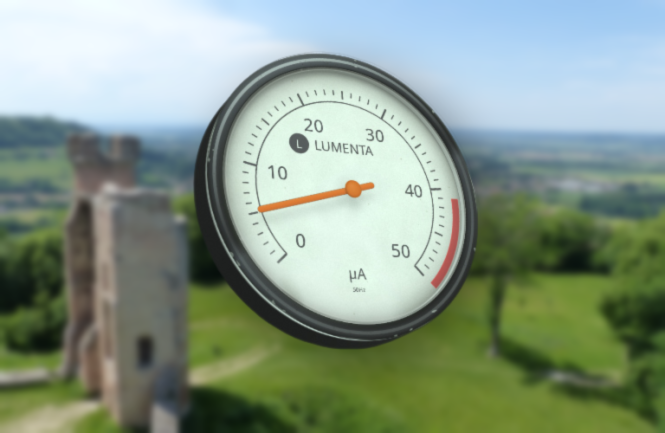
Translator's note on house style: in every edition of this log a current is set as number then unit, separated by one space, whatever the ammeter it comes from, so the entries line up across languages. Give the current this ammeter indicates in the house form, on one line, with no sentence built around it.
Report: 5 µA
